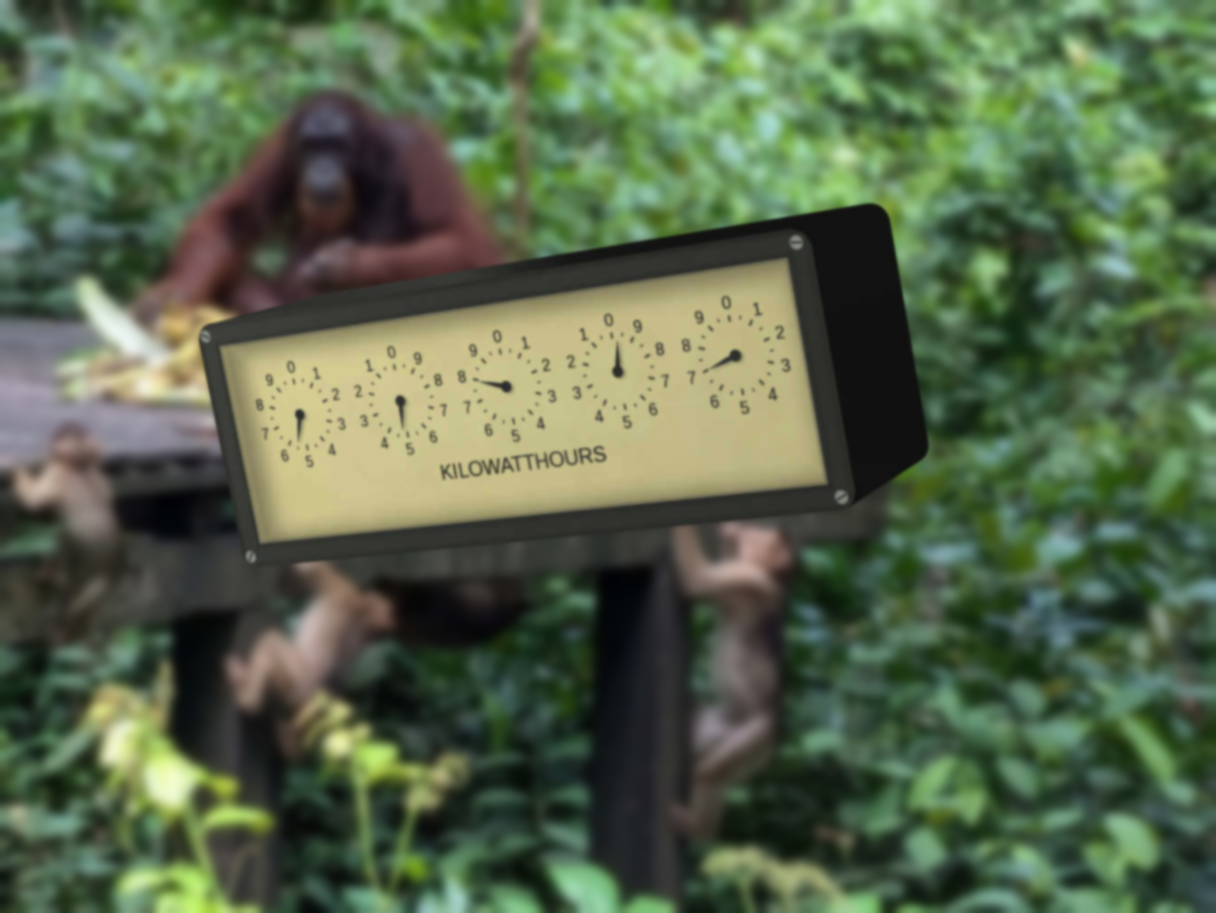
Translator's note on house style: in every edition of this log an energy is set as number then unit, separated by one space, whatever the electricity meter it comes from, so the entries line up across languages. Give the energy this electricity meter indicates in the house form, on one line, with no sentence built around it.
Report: 54797 kWh
